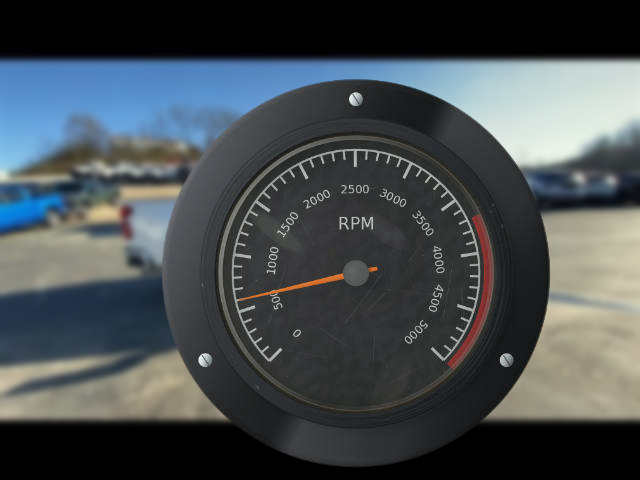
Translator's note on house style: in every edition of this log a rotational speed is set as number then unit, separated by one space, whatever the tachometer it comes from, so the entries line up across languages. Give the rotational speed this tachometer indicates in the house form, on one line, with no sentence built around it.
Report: 600 rpm
